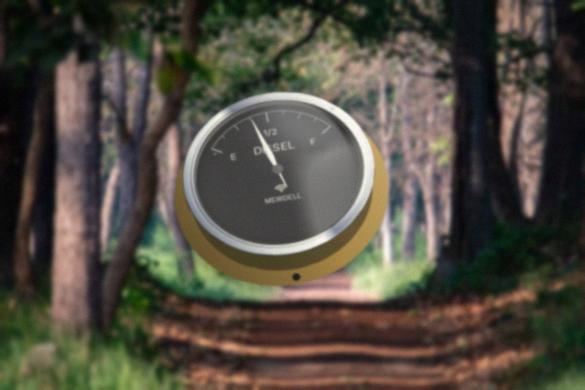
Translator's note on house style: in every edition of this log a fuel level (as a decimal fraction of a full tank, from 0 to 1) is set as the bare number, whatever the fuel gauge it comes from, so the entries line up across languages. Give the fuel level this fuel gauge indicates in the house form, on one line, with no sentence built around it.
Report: 0.375
